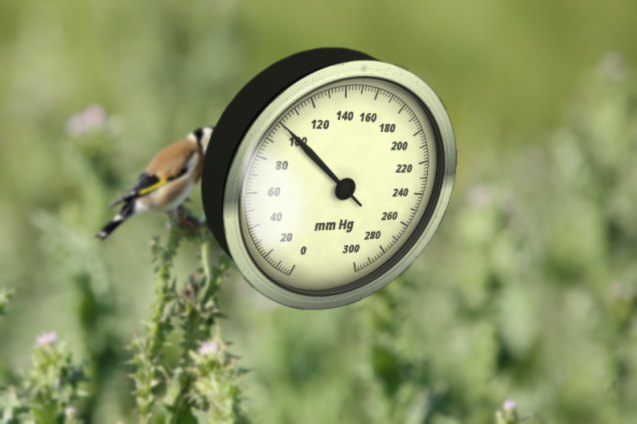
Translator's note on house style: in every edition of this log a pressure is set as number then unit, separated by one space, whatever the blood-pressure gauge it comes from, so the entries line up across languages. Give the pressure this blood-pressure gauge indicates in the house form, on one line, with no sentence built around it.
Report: 100 mmHg
